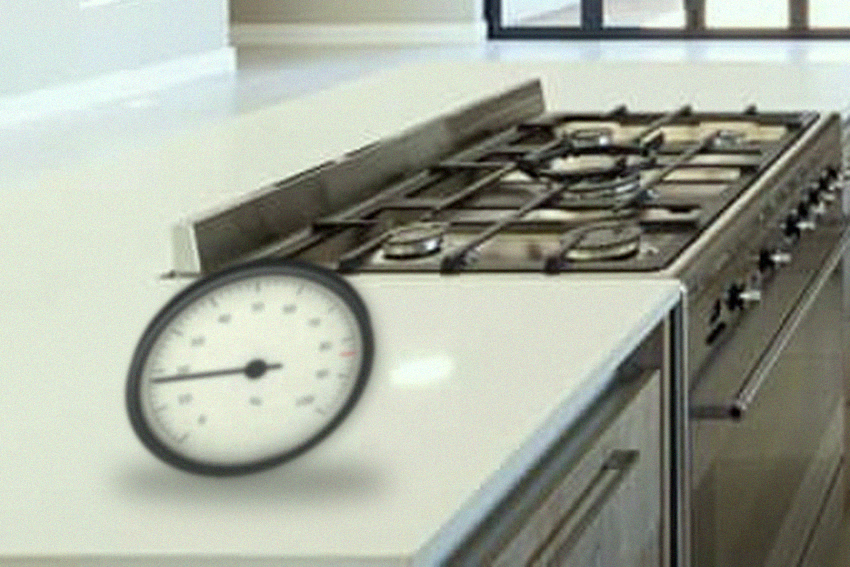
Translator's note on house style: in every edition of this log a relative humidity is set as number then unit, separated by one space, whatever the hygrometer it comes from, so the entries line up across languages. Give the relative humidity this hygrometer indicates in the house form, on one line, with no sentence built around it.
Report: 18 %
